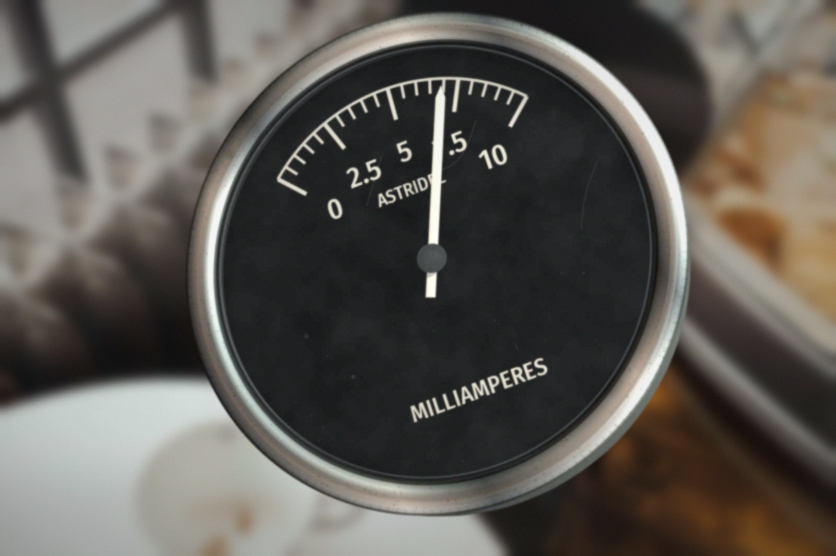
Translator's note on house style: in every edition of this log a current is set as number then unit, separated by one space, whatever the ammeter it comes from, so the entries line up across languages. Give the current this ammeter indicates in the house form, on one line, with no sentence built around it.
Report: 7 mA
